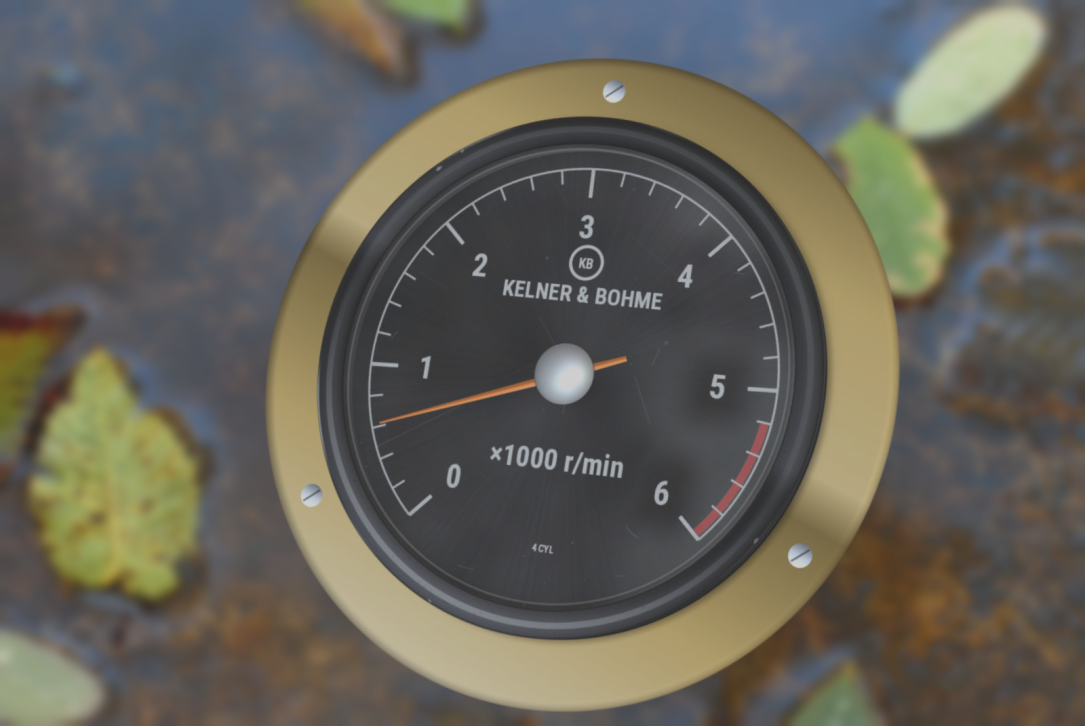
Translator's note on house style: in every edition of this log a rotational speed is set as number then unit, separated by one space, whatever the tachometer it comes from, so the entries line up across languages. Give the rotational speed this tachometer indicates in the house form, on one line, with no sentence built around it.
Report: 600 rpm
